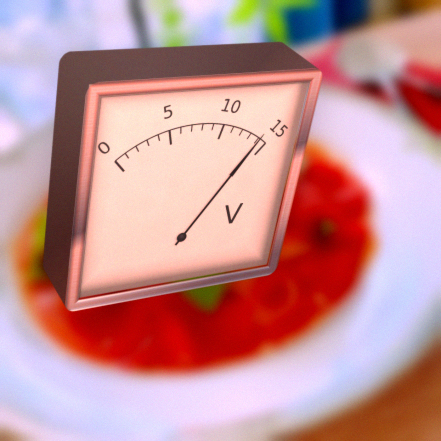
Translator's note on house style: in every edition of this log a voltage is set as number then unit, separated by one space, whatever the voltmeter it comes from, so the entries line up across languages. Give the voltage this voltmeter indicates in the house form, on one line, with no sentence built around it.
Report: 14 V
